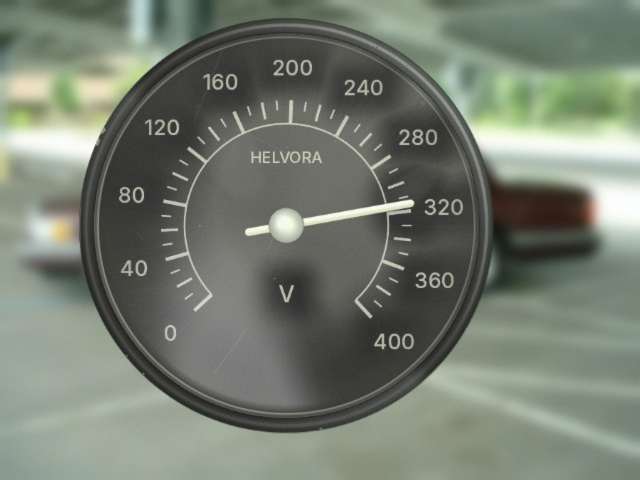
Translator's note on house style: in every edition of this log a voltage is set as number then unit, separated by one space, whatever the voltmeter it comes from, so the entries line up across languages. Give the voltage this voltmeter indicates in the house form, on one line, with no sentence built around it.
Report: 315 V
